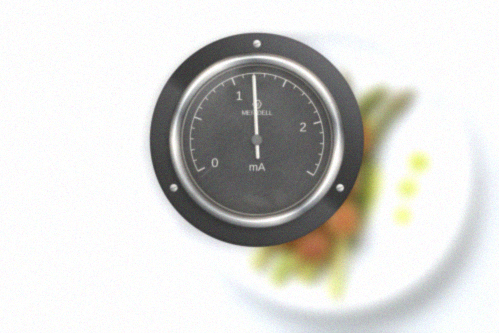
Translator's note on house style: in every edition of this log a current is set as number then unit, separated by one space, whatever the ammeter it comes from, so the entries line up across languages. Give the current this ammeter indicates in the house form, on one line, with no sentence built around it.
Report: 1.2 mA
